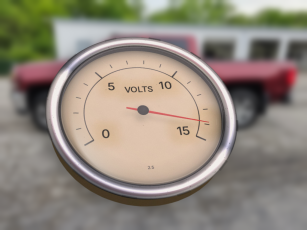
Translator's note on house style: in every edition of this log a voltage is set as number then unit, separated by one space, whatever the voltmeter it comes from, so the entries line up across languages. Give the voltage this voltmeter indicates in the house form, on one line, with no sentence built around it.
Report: 14 V
